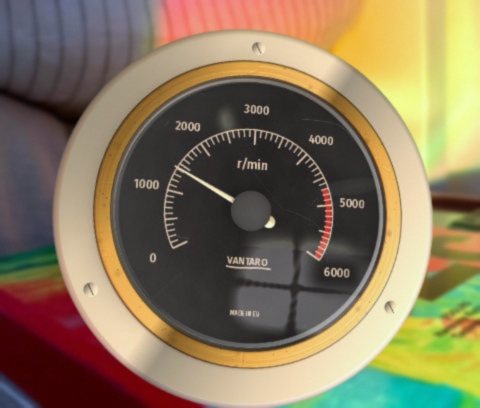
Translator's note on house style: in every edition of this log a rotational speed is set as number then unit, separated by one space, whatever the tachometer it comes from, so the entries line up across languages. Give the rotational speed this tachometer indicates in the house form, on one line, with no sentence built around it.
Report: 1400 rpm
